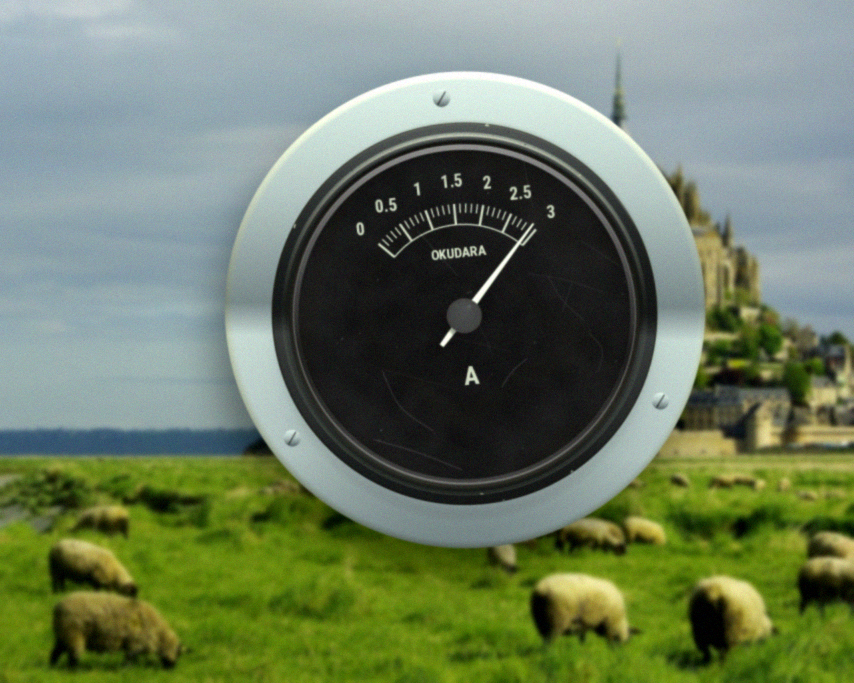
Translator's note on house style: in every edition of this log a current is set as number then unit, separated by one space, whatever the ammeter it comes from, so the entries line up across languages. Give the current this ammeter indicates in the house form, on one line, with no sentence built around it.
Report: 2.9 A
